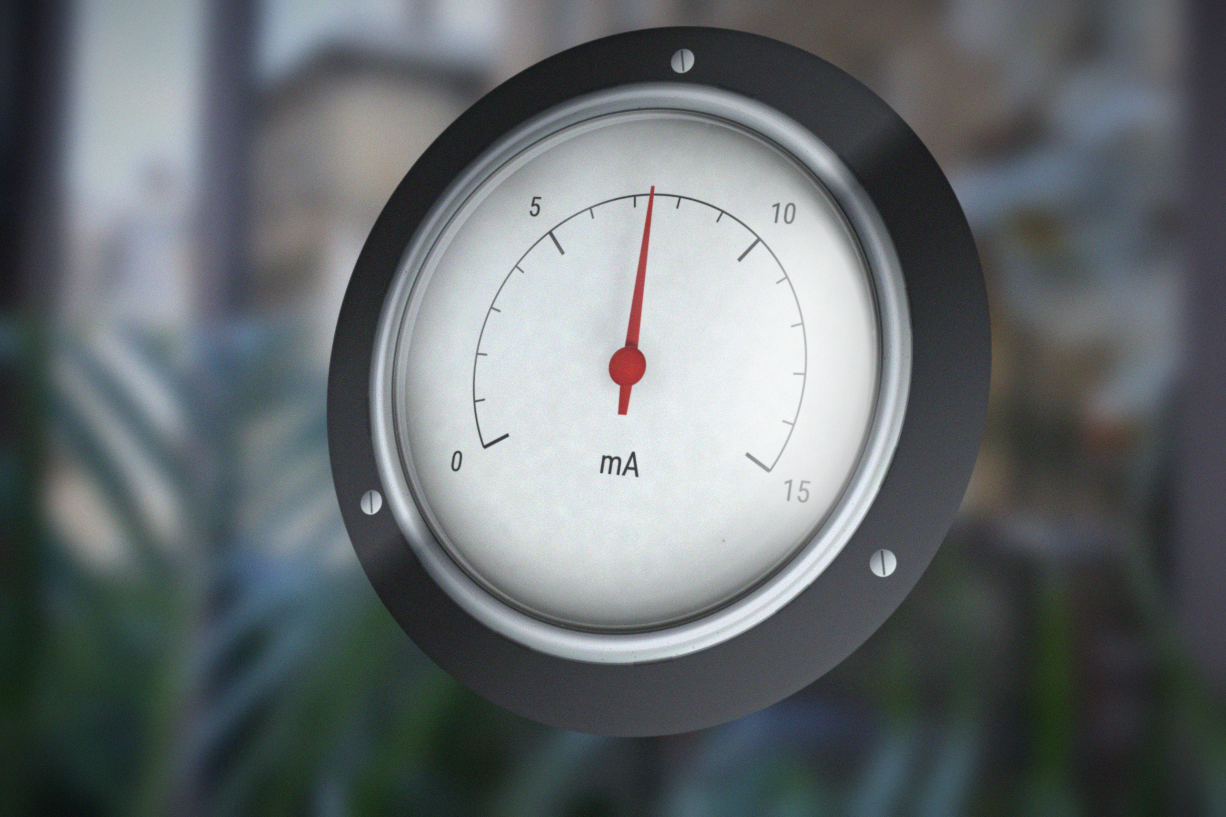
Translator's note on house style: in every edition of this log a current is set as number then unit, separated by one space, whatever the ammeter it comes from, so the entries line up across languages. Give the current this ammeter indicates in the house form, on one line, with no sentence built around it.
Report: 7.5 mA
